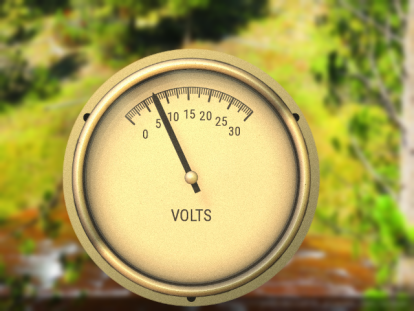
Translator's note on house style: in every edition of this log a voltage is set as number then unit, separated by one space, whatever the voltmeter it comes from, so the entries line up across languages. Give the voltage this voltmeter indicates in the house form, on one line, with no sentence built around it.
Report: 7.5 V
